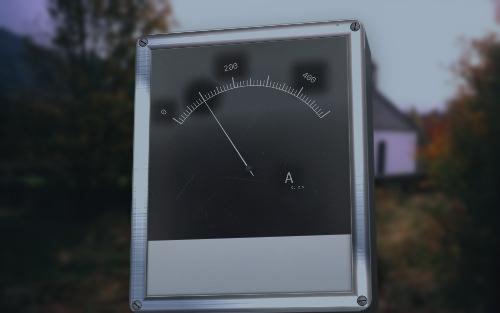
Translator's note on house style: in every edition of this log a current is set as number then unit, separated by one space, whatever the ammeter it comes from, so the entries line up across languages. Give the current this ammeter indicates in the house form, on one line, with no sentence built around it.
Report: 100 A
